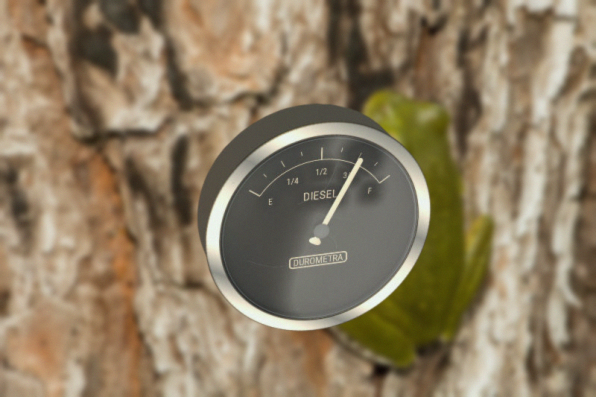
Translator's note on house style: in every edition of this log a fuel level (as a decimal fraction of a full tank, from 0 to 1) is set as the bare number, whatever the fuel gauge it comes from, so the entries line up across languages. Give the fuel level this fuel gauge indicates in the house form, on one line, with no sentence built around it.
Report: 0.75
